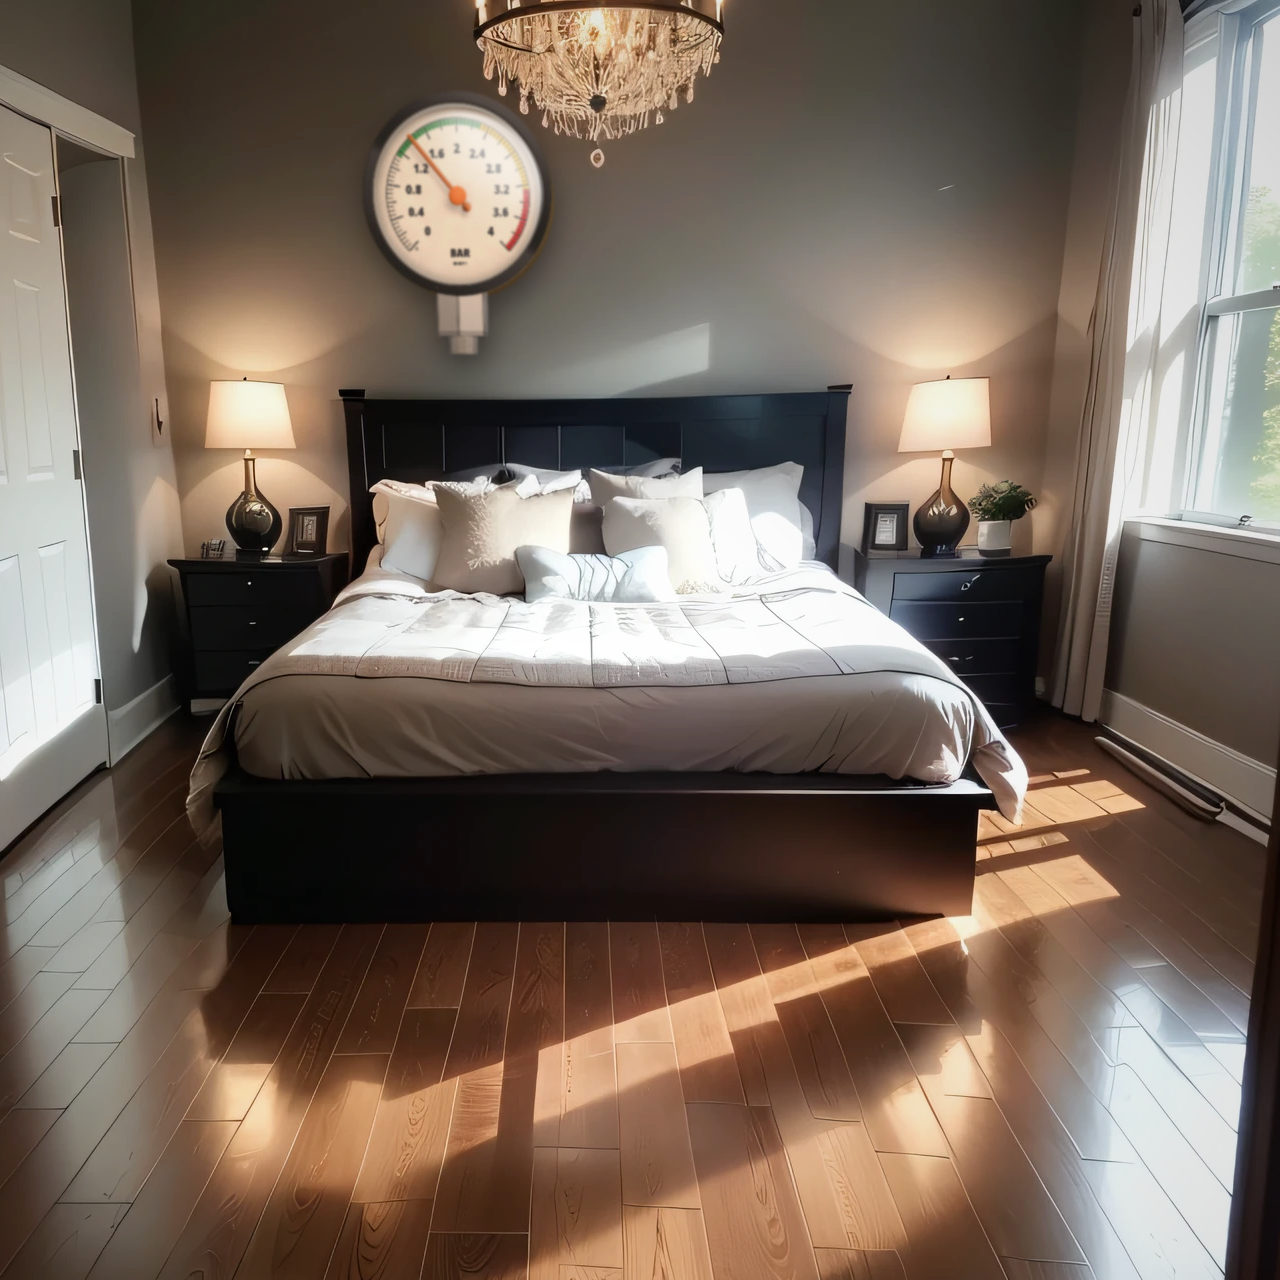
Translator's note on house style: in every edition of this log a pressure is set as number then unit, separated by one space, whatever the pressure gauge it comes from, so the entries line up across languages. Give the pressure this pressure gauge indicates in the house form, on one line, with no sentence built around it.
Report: 1.4 bar
